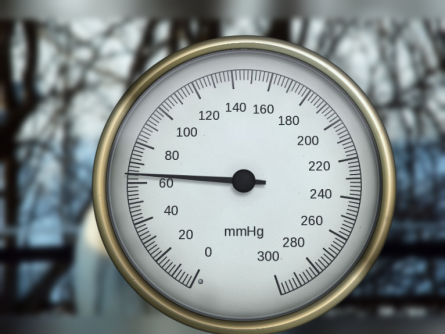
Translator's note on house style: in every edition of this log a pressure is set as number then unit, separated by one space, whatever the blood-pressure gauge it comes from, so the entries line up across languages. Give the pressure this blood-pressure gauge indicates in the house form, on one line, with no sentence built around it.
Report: 64 mmHg
